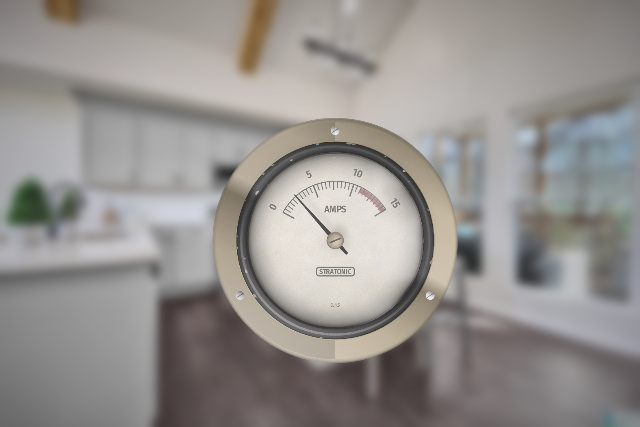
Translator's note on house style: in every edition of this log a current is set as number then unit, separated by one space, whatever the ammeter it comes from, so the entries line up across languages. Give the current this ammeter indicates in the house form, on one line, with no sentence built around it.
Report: 2.5 A
